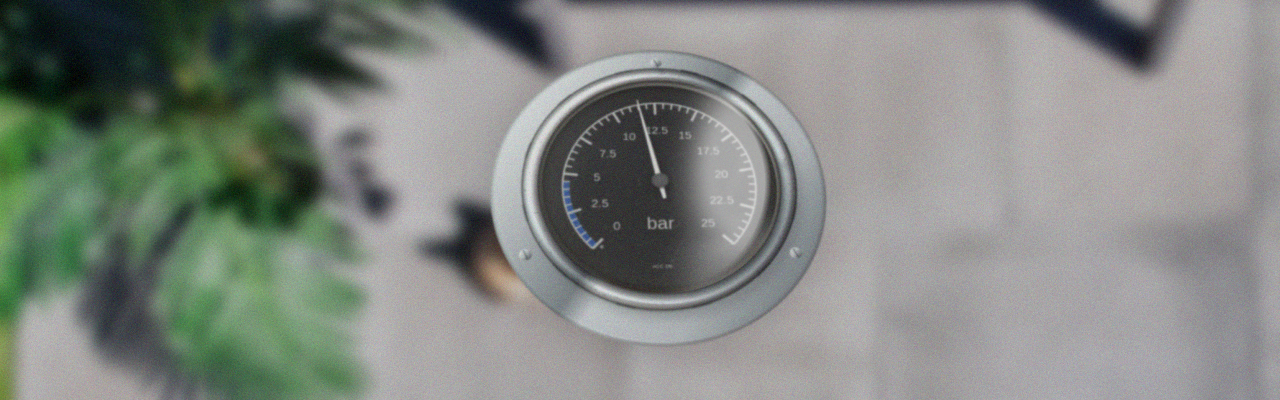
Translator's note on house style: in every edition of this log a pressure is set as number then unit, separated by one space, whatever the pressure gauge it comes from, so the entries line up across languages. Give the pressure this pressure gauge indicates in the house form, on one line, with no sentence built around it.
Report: 11.5 bar
